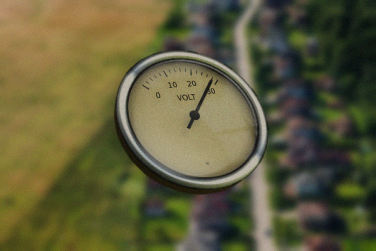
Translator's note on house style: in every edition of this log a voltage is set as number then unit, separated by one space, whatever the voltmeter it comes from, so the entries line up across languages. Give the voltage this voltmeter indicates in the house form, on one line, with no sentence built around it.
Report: 28 V
